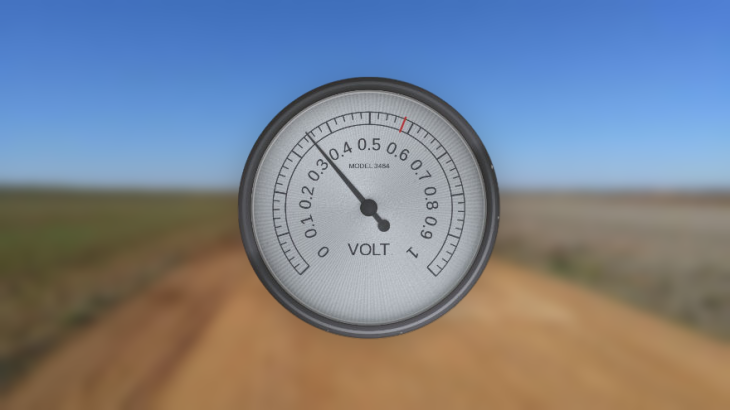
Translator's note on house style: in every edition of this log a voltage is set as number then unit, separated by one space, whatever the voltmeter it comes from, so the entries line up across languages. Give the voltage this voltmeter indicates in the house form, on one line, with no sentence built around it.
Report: 0.35 V
